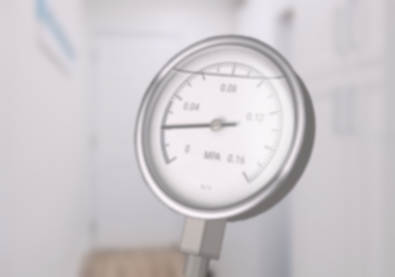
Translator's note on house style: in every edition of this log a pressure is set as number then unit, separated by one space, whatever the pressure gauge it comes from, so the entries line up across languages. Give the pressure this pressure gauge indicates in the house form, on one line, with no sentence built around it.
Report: 0.02 MPa
